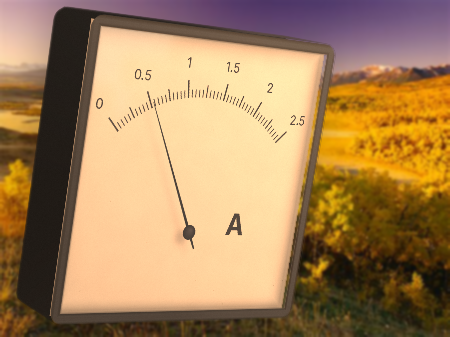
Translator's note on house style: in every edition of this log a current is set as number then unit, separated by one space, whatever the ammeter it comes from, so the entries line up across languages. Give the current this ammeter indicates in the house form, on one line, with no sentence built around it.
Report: 0.5 A
